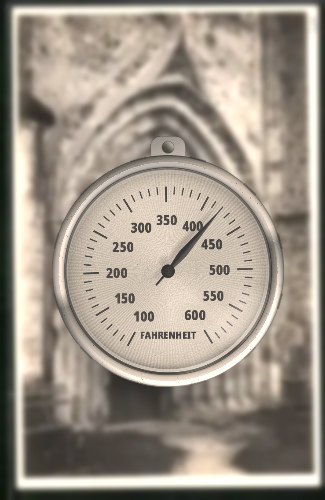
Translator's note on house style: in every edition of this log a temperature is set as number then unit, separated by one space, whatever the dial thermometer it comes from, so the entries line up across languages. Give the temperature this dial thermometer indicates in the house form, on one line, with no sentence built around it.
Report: 420 °F
